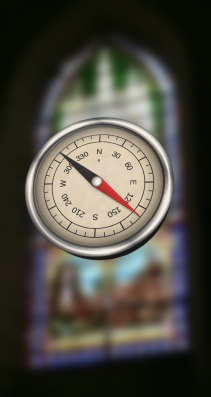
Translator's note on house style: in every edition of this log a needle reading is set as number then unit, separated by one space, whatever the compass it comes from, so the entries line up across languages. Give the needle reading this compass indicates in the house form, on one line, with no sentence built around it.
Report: 130 °
